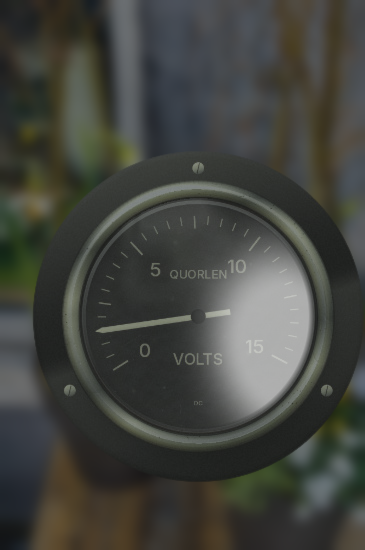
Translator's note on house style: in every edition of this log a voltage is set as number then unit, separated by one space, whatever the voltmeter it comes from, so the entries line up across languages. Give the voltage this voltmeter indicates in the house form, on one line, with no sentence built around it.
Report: 1.5 V
